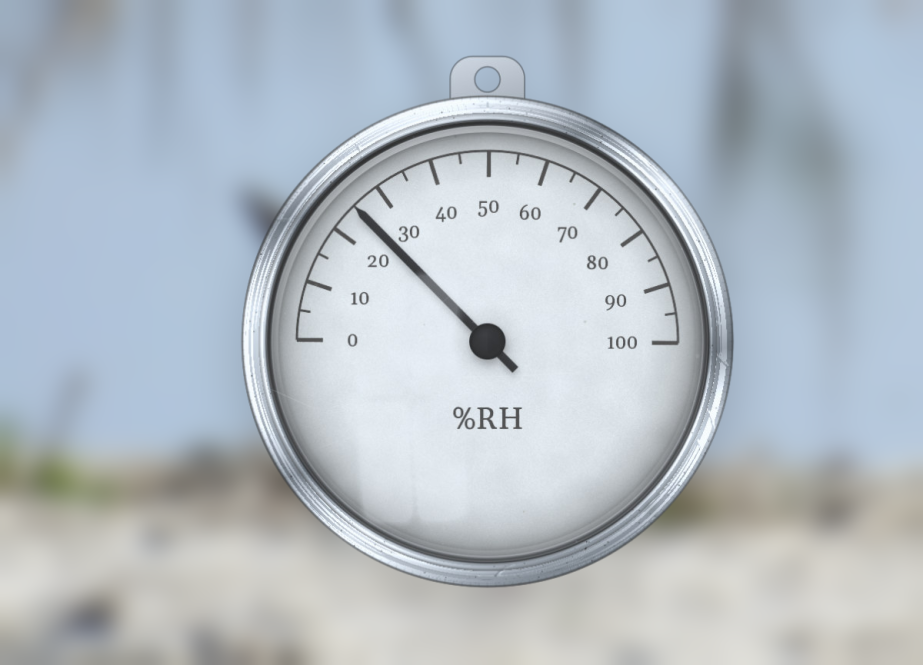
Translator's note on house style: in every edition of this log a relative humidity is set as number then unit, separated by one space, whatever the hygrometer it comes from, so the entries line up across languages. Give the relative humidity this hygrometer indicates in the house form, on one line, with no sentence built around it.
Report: 25 %
